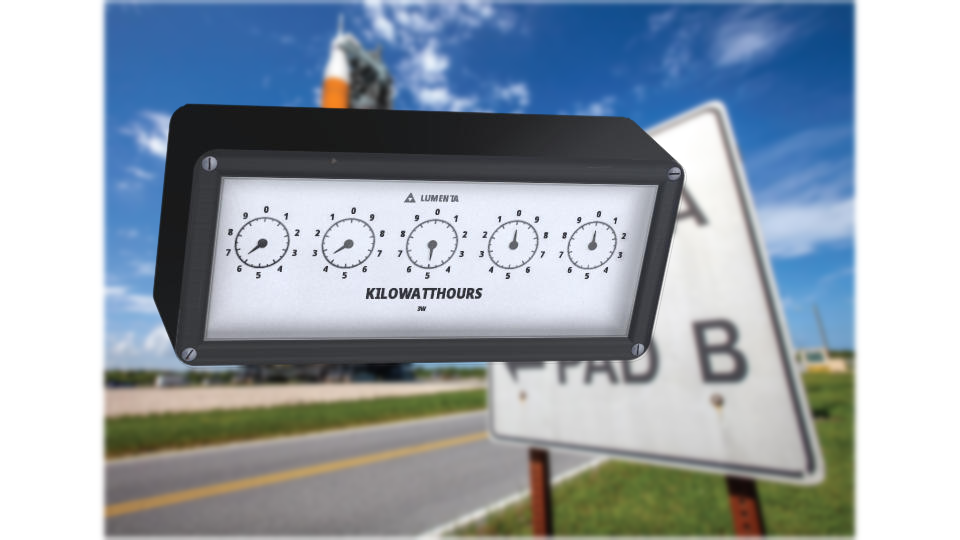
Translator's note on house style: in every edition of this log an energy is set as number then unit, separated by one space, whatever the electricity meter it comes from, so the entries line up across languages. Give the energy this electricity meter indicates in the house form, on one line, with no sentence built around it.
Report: 63500 kWh
